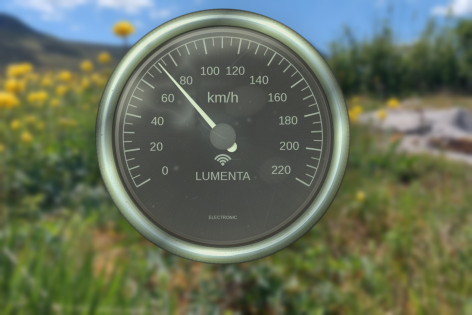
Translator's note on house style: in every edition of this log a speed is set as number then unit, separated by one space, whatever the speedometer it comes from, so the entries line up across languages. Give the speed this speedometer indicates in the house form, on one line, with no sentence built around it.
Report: 72.5 km/h
